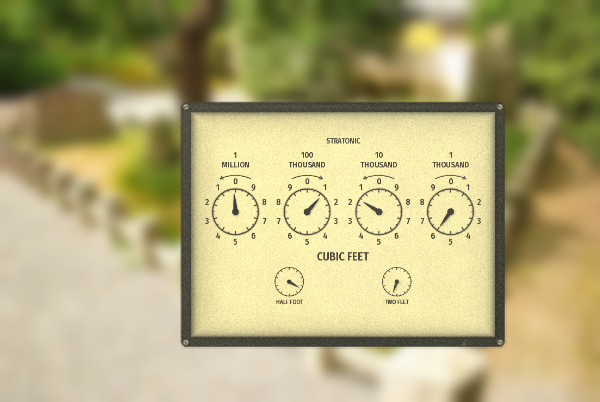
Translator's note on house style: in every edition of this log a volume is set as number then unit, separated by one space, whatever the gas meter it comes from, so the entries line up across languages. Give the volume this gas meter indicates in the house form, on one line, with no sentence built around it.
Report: 11600 ft³
